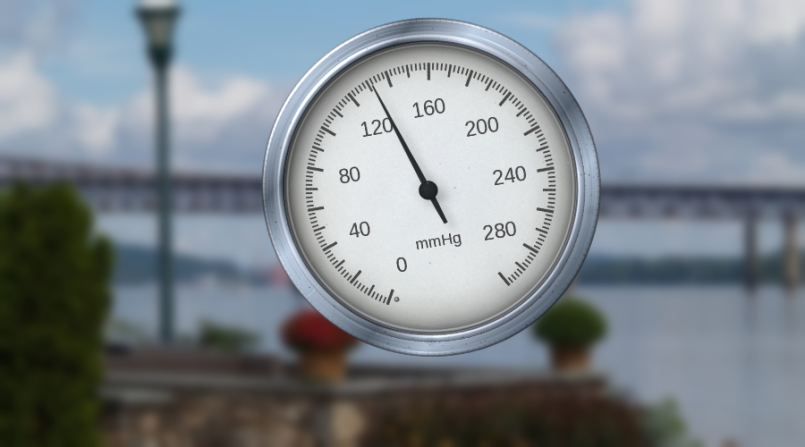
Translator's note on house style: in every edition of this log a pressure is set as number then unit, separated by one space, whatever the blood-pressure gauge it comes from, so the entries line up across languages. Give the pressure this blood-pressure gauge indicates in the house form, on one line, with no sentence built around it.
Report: 132 mmHg
